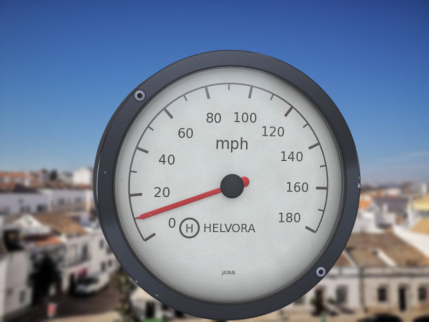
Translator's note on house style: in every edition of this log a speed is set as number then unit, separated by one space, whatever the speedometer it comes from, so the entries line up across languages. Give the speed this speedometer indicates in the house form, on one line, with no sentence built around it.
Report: 10 mph
